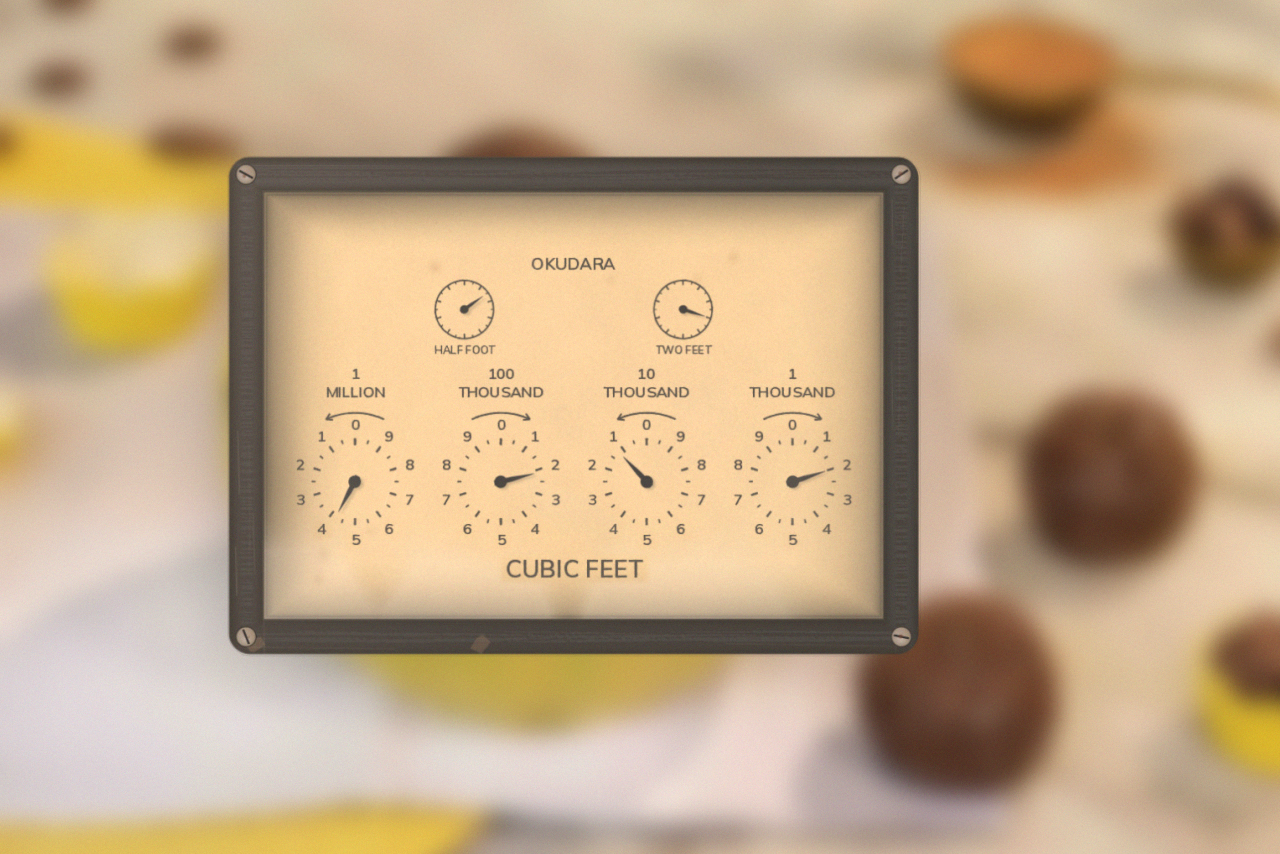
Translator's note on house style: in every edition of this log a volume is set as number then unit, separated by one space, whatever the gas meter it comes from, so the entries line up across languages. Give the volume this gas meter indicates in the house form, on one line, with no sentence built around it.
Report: 421200 ft³
